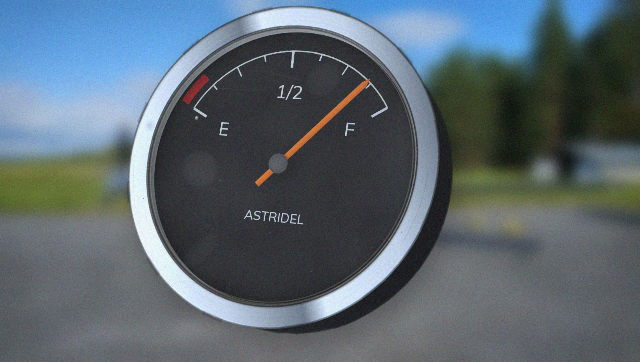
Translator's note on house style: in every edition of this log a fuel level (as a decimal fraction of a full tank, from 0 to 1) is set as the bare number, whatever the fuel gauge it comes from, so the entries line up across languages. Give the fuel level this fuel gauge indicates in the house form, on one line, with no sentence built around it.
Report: 0.875
